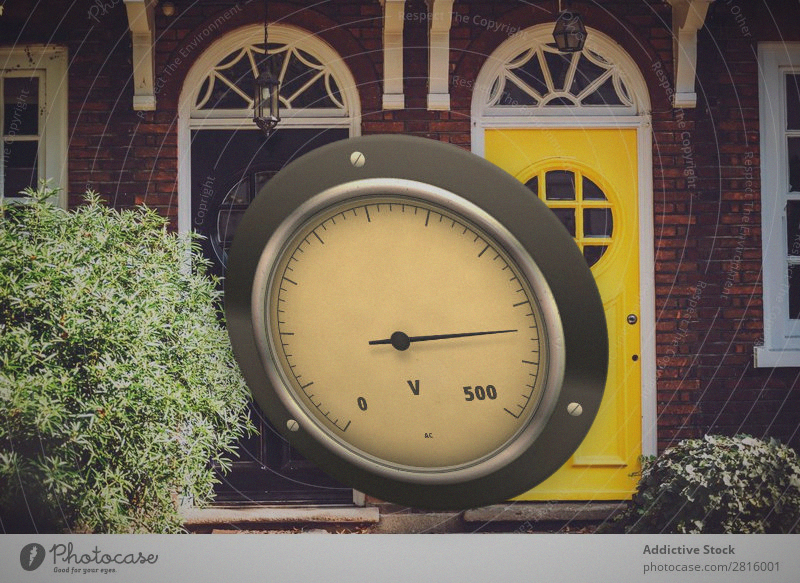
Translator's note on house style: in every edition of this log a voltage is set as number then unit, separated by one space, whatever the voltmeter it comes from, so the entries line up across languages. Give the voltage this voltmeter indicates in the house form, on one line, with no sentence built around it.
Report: 420 V
